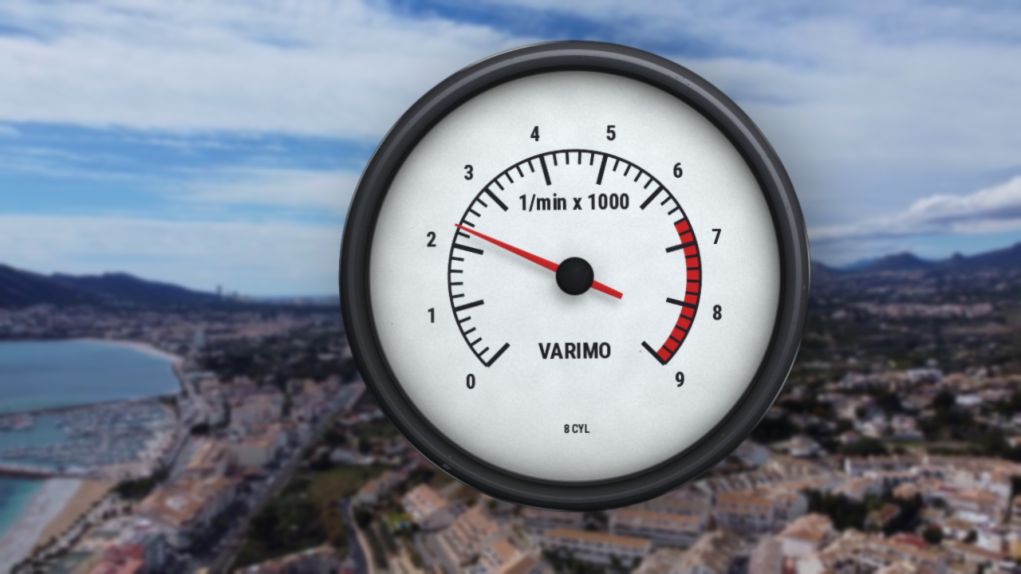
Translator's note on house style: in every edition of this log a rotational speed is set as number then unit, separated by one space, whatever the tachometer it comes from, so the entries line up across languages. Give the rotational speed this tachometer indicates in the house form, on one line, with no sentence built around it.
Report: 2300 rpm
